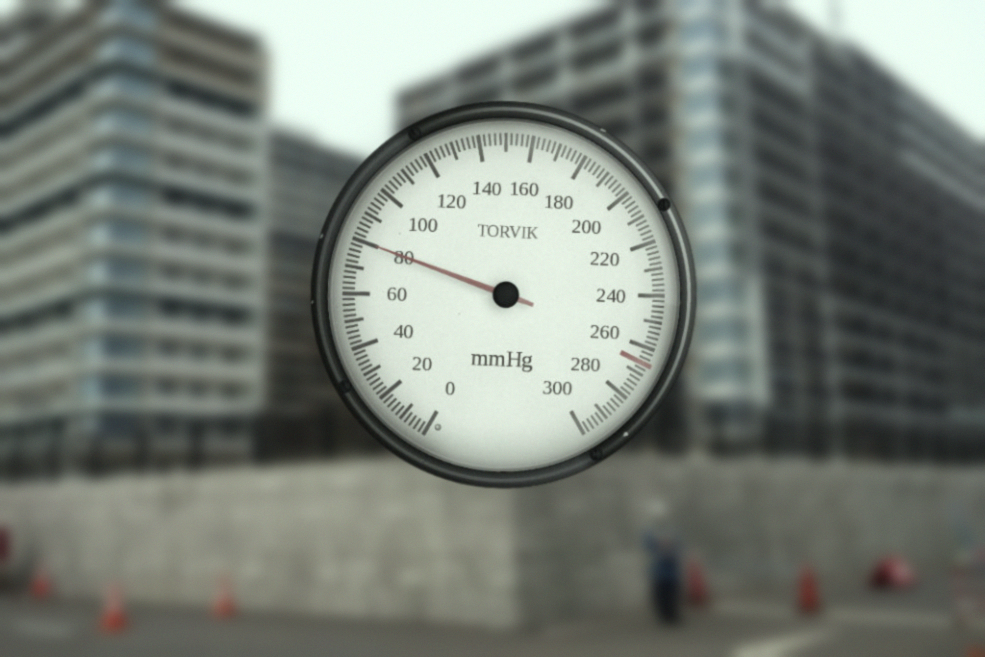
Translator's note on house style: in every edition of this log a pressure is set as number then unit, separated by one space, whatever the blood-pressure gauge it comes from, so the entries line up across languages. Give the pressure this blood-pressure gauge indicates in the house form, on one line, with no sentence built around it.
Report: 80 mmHg
